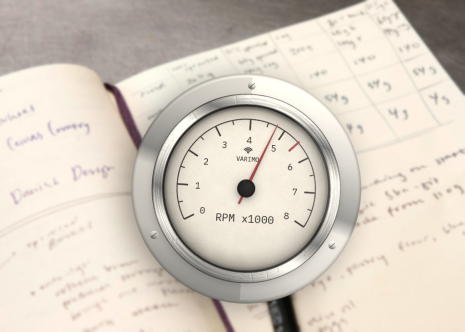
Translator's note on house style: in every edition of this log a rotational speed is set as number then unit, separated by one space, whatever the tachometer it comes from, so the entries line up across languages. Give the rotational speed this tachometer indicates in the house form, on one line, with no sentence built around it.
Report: 4750 rpm
